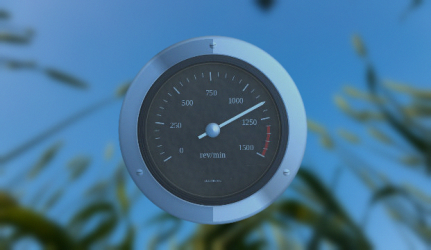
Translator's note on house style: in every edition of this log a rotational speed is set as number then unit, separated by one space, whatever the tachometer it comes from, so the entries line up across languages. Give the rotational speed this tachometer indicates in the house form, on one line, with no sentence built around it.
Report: 1150 rpm
